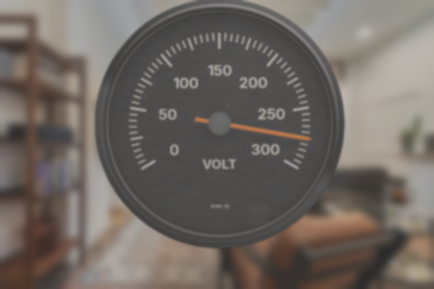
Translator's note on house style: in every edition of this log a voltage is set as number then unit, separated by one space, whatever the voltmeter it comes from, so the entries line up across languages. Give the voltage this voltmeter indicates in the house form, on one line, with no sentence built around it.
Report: 275 V
